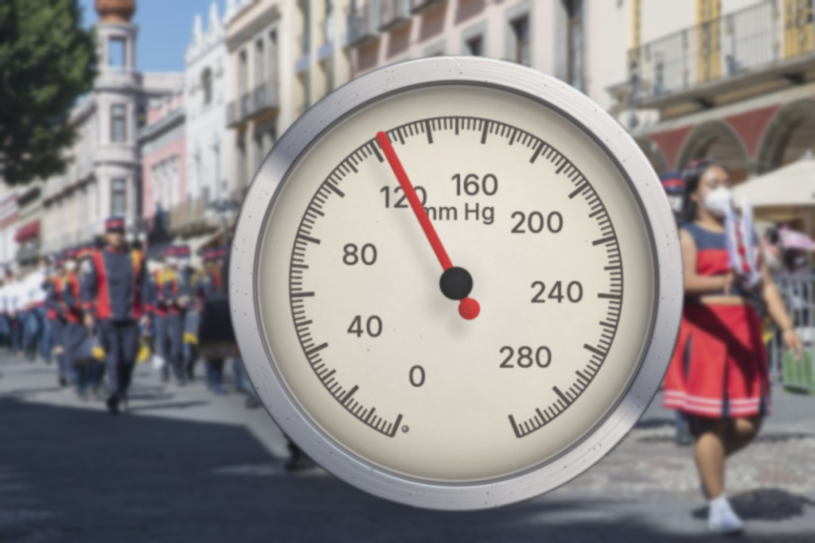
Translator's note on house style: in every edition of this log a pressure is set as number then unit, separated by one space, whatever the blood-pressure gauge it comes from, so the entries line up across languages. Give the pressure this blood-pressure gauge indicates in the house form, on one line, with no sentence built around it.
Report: 124 mmHg
